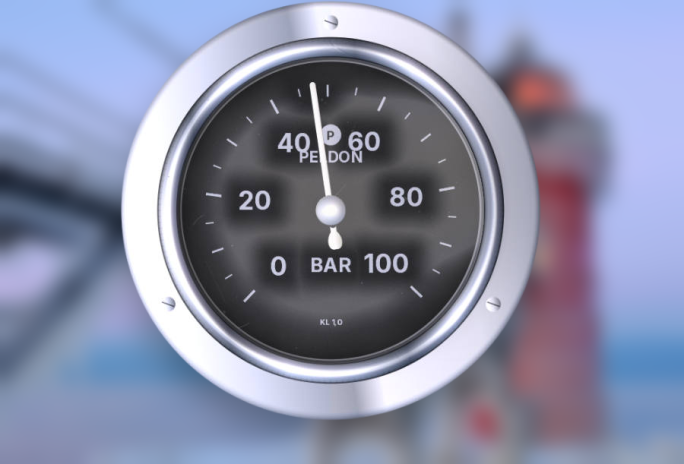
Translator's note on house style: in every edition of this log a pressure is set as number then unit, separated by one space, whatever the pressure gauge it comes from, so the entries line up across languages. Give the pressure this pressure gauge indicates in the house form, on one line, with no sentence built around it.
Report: 47.5 bar
